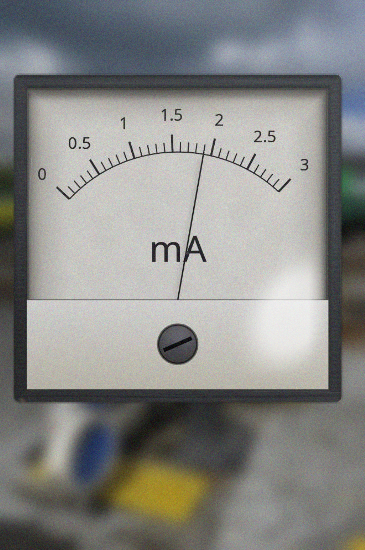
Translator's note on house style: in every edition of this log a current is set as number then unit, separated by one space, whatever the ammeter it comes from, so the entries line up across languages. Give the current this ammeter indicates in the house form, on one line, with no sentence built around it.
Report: 1.9 mA
